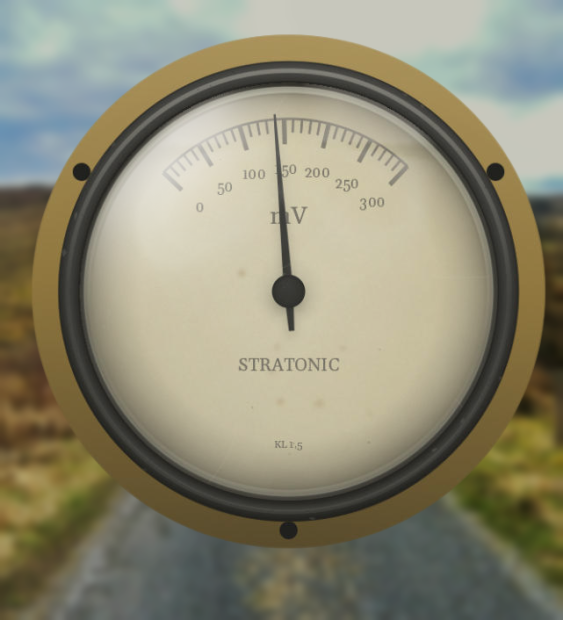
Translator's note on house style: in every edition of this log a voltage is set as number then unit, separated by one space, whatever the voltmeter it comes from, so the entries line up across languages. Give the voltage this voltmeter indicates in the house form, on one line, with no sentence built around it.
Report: 140 mV
